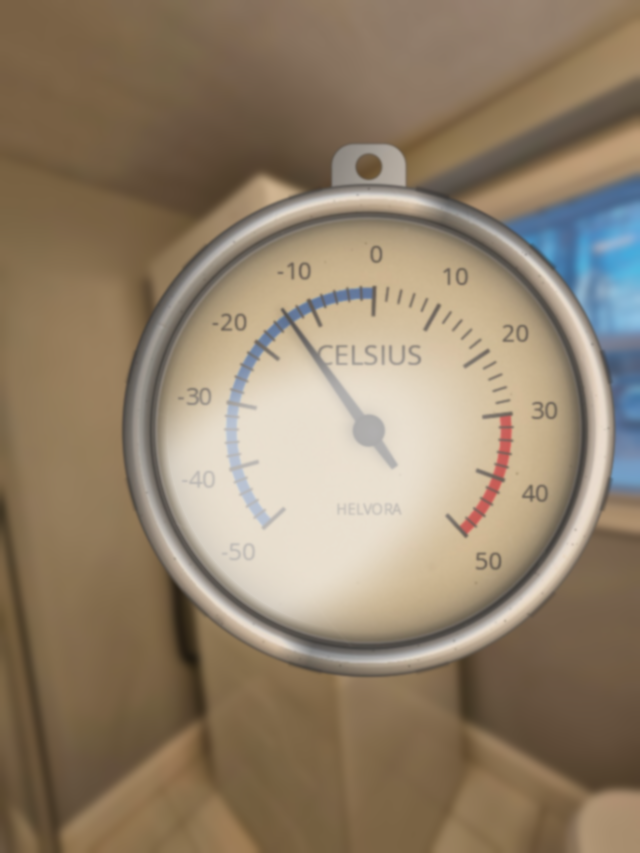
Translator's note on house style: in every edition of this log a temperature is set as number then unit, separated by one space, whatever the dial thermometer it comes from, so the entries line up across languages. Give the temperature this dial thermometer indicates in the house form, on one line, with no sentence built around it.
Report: -14 °C
